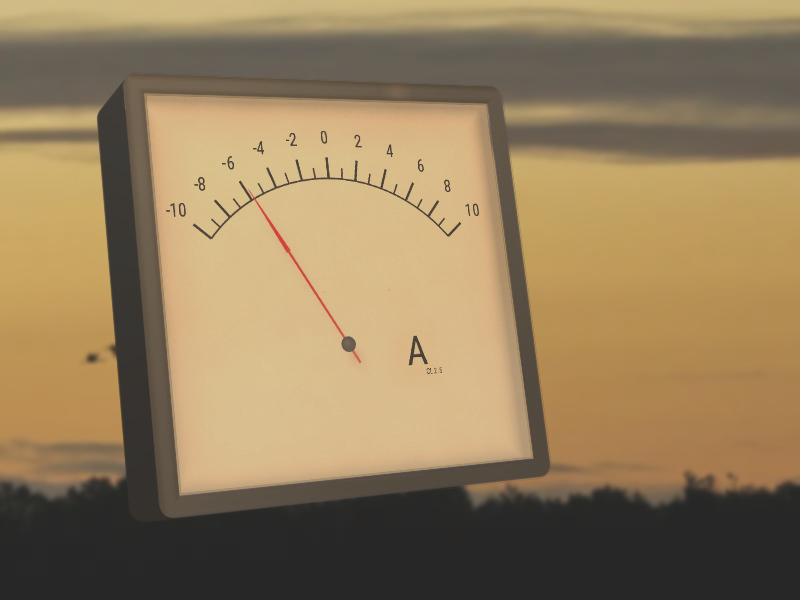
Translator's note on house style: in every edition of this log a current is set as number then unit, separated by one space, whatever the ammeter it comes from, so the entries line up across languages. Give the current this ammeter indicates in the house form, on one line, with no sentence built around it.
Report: -6 A
